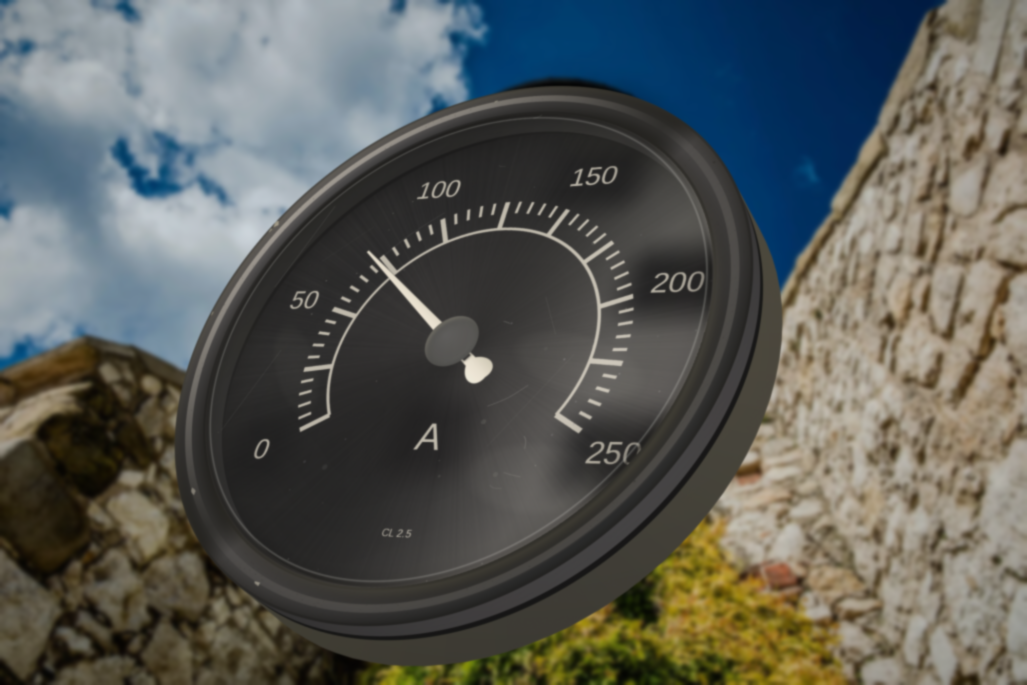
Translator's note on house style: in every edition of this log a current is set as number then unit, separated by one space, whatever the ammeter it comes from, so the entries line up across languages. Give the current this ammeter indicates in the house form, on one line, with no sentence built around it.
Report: 72.5 A
